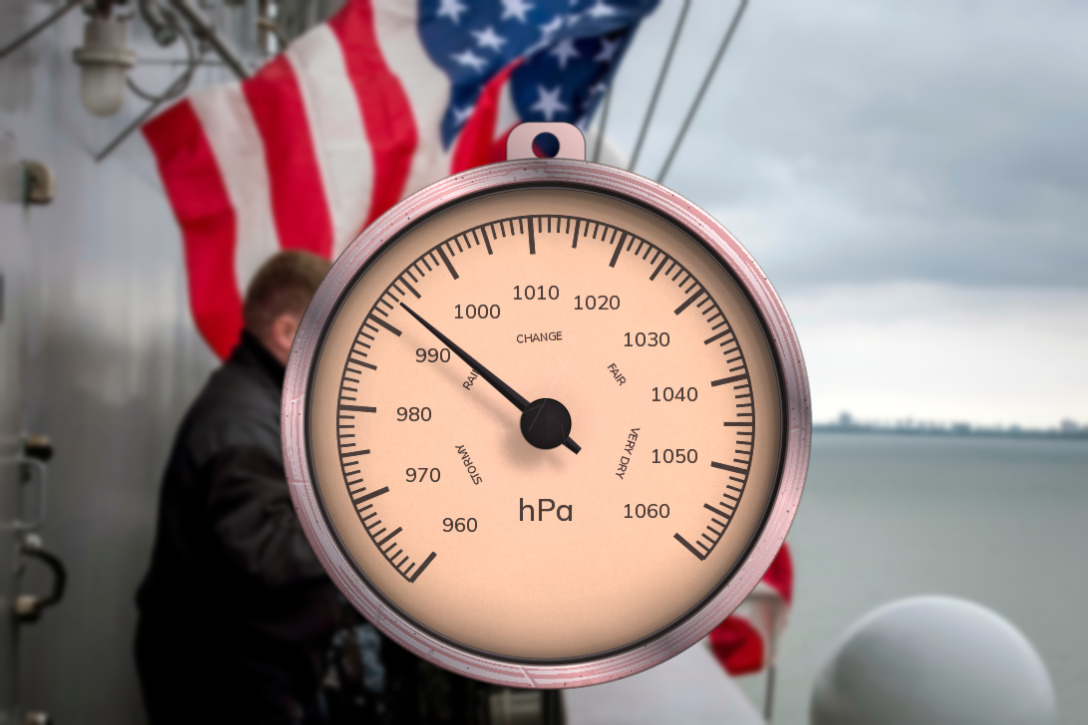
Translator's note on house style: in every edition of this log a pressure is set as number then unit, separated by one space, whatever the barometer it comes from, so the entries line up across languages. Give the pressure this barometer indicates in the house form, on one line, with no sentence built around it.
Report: 993 hPa
